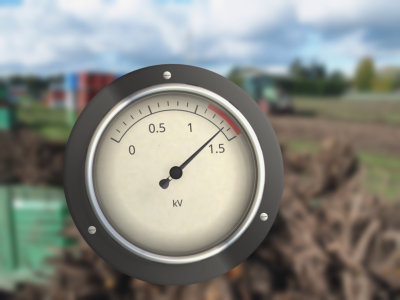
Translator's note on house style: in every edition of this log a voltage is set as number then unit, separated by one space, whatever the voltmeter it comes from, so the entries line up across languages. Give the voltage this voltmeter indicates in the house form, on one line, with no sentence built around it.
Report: 1.35 kV
